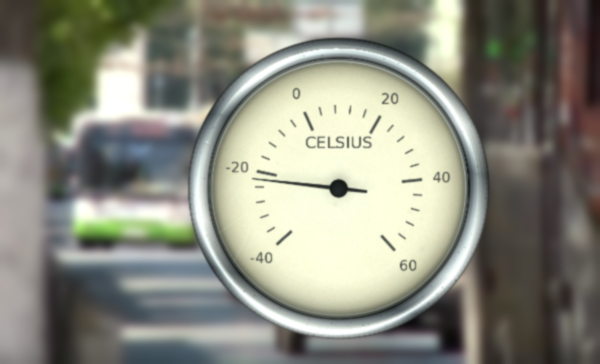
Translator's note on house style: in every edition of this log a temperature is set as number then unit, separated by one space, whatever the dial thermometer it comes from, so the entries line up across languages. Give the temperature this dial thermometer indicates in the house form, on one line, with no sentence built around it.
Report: -22 °C
